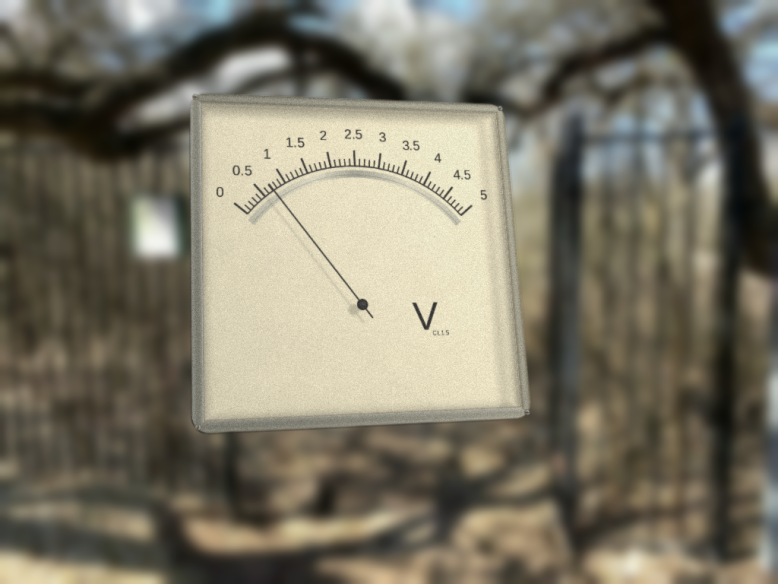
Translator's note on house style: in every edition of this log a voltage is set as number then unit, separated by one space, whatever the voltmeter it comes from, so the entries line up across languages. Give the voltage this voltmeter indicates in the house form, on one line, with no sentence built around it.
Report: 0.7 V
